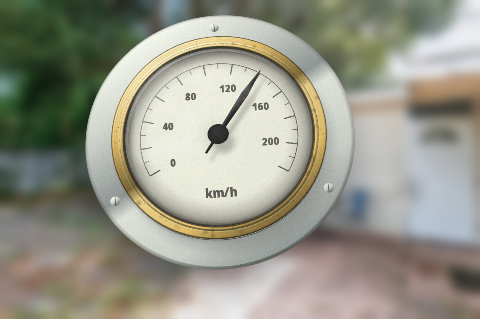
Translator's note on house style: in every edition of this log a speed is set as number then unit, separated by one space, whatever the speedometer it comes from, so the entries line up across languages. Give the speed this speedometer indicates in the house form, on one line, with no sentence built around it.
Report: 140 km/h
